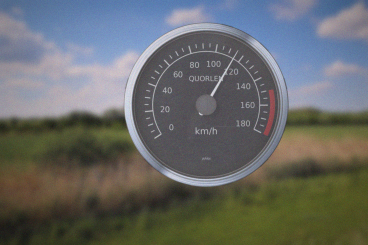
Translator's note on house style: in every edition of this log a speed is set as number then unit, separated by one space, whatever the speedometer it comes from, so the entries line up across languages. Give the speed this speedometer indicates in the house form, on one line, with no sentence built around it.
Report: 115 km/h
